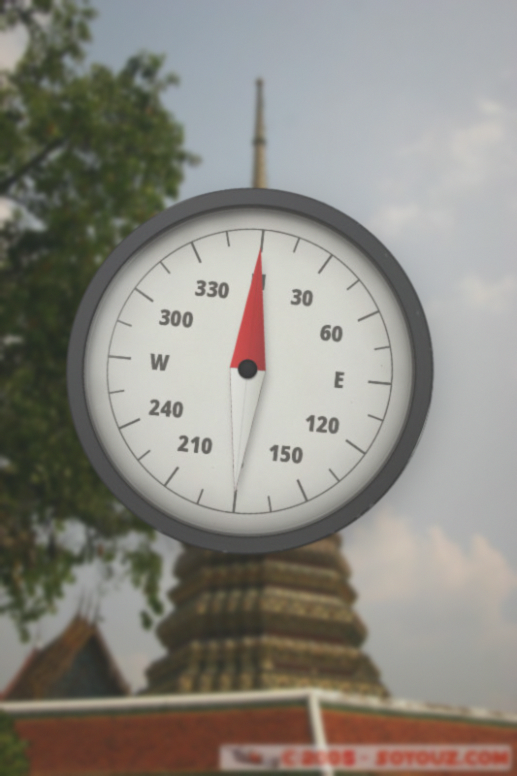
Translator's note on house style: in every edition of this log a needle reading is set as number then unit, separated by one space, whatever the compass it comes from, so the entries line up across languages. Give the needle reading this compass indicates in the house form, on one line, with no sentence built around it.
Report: 0 °
